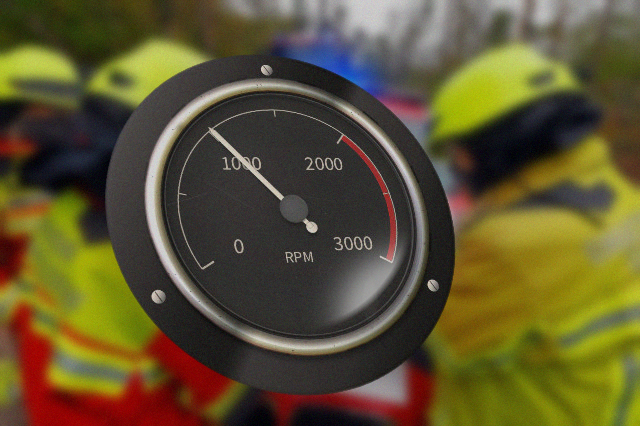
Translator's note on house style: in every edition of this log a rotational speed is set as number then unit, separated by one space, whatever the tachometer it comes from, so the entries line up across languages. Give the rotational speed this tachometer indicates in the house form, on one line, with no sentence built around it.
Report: 1000 rpm
